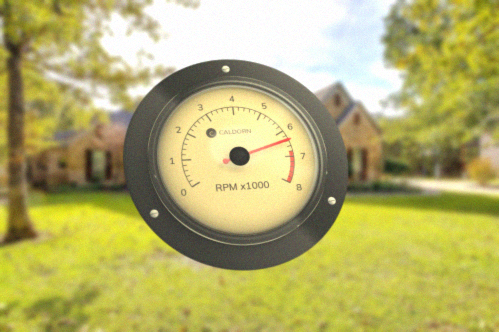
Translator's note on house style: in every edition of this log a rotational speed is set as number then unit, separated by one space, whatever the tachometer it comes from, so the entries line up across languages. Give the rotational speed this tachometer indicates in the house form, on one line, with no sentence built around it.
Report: 6400 rpm
